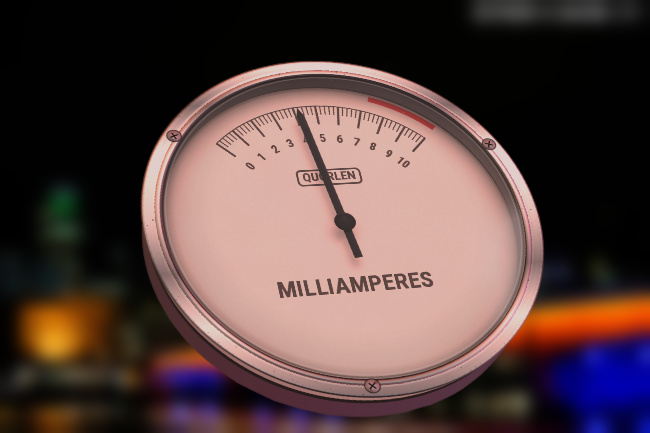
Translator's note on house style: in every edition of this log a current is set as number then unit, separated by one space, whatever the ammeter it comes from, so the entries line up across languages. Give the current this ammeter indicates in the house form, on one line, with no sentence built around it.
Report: 4 mA
